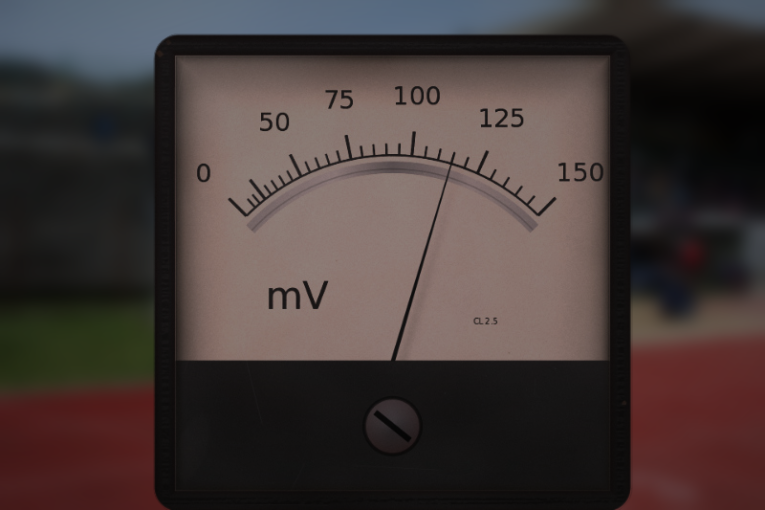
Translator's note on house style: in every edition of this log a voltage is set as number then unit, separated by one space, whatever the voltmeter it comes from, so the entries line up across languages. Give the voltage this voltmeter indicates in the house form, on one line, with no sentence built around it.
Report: 115 mV
